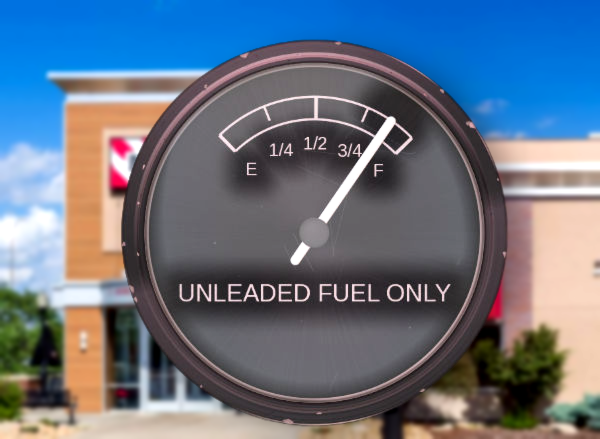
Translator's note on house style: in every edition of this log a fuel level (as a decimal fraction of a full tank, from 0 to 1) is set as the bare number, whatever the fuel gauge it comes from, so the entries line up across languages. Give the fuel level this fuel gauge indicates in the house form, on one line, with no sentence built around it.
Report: 0.875
